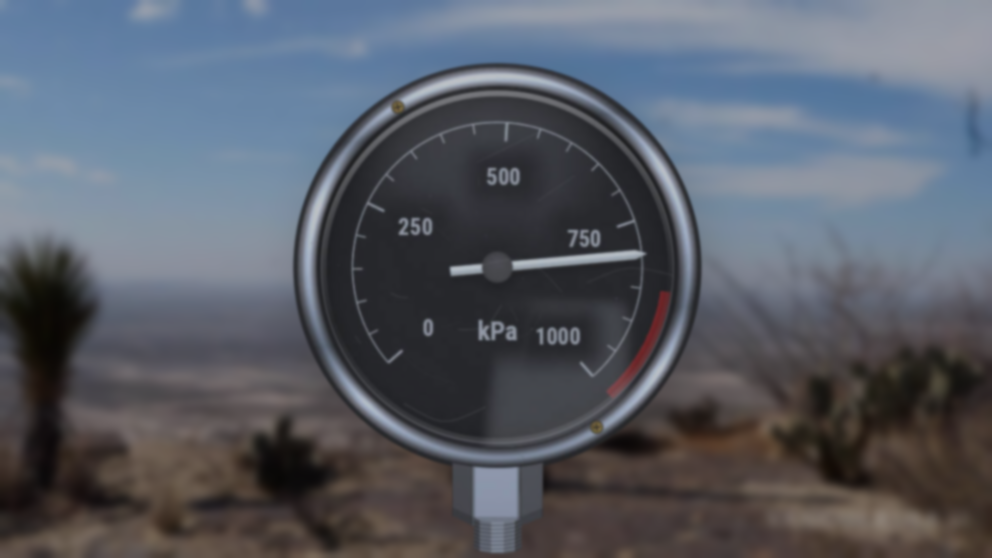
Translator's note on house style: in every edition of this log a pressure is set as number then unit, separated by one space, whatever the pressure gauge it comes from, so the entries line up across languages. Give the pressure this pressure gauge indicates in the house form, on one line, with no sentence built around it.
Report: 800 kPa
